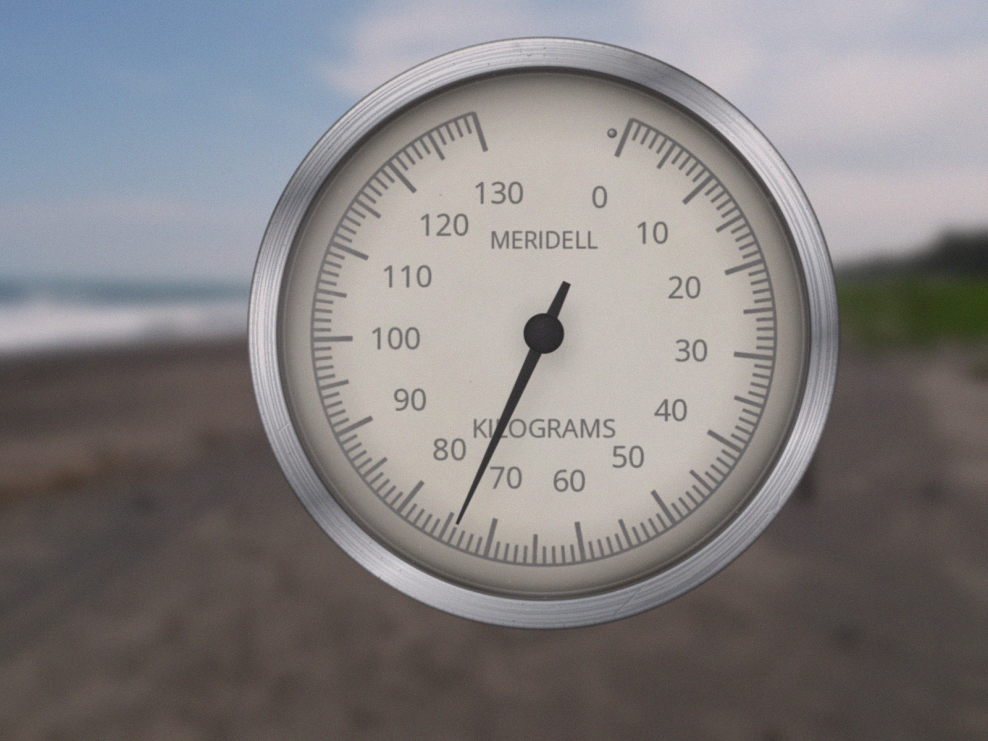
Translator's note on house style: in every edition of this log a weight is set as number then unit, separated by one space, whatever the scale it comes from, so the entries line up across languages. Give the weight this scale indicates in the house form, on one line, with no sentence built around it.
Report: 74 kg
